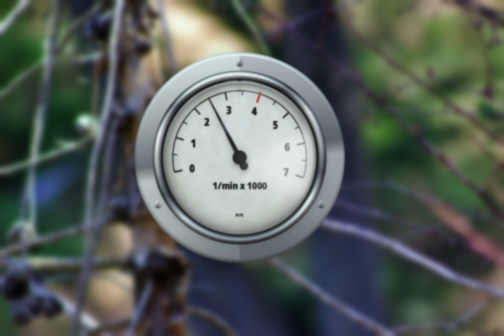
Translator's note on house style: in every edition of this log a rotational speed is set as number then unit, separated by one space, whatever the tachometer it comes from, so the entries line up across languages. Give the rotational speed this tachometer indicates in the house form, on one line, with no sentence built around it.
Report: 2500 rpm
